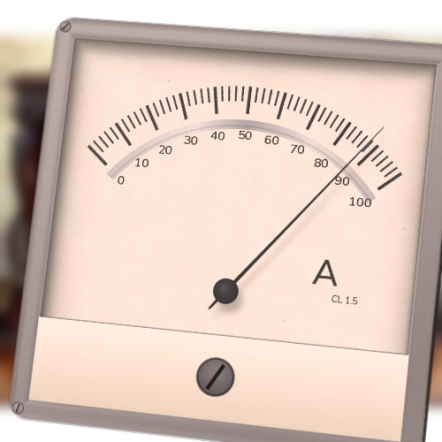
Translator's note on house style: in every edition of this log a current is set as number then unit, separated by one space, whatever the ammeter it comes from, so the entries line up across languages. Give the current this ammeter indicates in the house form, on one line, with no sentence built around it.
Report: 88 A
